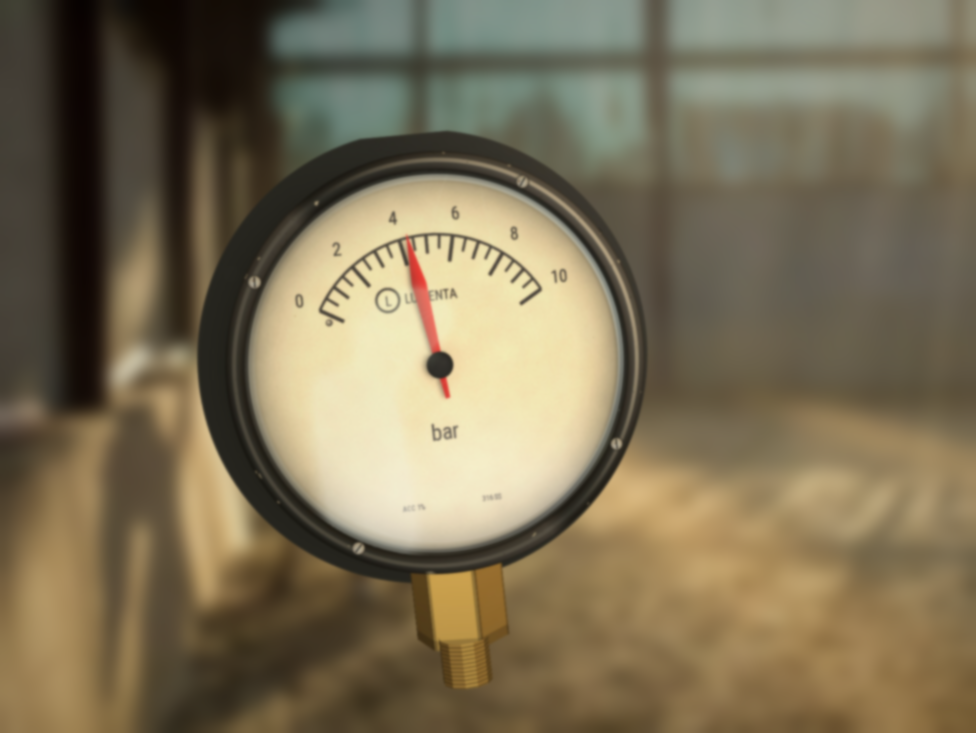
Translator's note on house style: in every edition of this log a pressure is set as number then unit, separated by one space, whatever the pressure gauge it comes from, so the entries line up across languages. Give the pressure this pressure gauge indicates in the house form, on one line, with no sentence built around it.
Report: 4.25 bar
